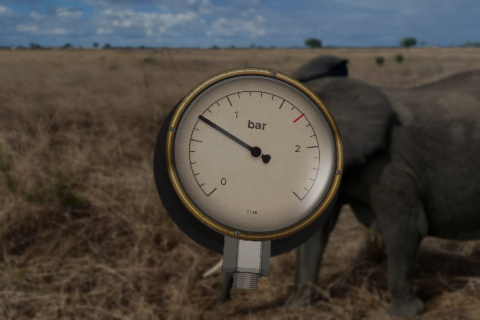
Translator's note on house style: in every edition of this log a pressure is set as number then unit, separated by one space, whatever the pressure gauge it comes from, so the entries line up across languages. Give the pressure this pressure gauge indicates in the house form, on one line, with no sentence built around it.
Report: 0.7 bar
